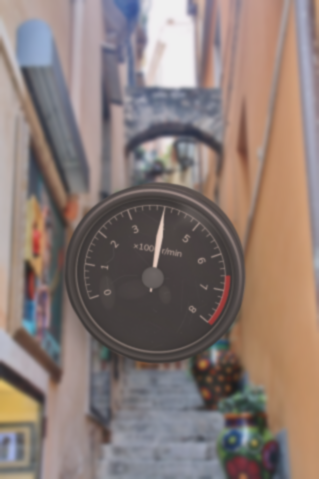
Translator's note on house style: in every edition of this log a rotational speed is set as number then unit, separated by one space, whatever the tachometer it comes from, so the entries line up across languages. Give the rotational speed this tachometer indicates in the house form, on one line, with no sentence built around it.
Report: 4000 rpm
